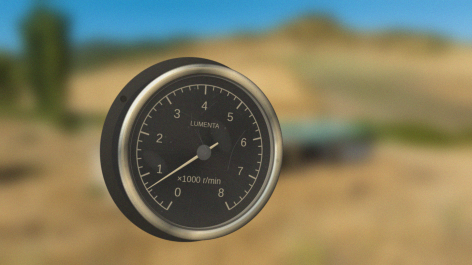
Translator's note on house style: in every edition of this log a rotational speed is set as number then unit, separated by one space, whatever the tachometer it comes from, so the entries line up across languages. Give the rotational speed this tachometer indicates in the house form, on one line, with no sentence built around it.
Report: 700 rpm
